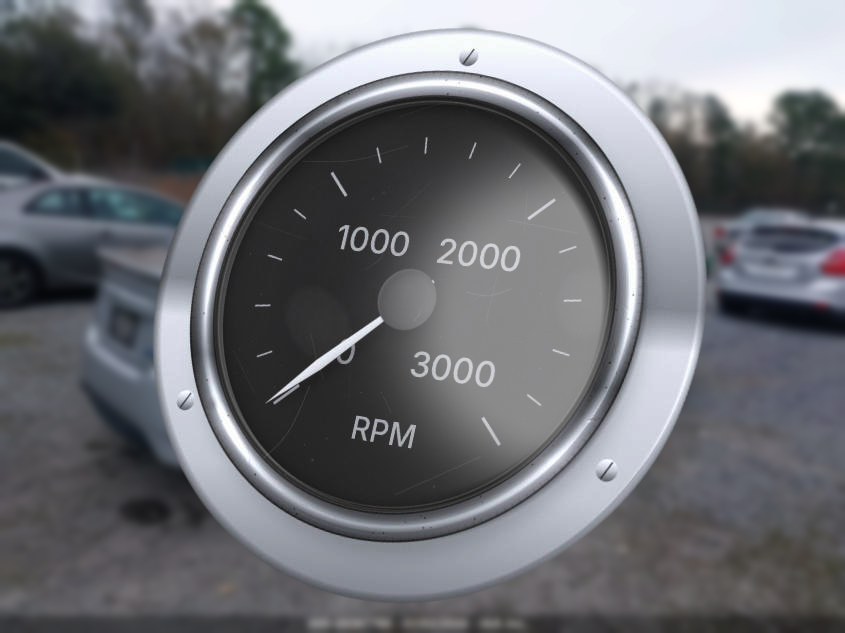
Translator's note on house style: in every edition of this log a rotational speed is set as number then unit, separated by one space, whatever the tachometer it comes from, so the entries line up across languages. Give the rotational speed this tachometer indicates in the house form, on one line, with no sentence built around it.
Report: 0 rpm
